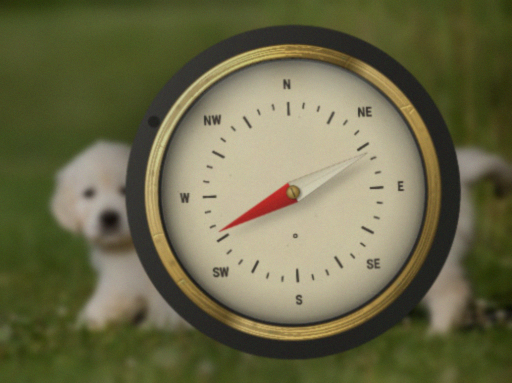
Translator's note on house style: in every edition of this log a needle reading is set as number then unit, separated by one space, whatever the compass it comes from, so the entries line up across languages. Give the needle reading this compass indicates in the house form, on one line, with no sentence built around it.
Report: 245 °
